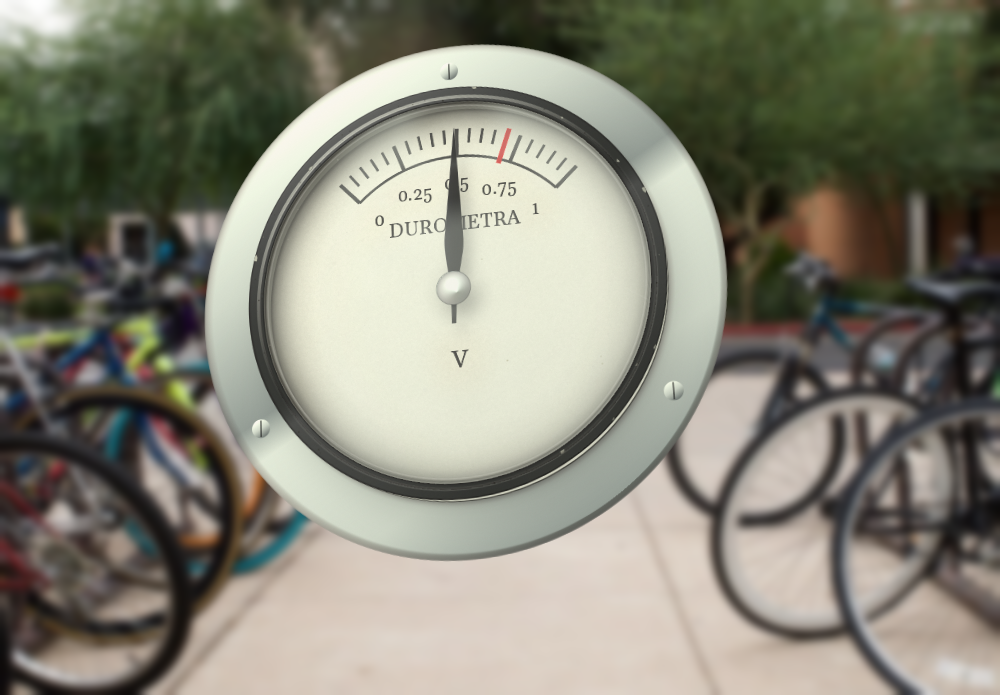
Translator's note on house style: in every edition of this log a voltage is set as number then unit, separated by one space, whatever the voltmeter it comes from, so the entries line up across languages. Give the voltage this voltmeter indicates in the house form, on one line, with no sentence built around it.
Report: 0.5 V
